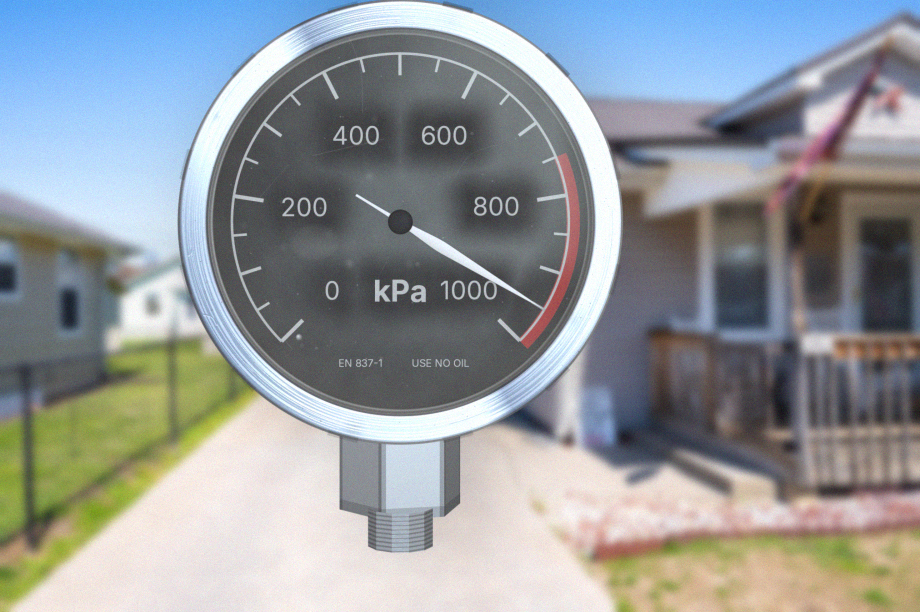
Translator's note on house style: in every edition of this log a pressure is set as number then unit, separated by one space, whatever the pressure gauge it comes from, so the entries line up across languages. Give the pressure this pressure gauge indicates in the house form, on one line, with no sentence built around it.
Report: 950 kPa
